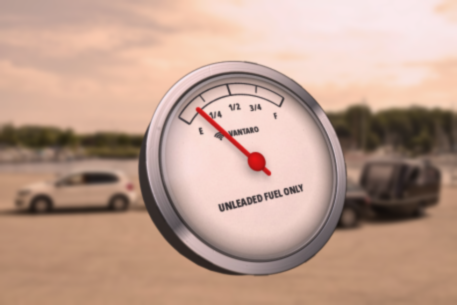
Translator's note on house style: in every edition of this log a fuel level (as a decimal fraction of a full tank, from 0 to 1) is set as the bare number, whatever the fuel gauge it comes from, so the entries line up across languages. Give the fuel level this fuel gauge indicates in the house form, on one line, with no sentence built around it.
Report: 0.125
